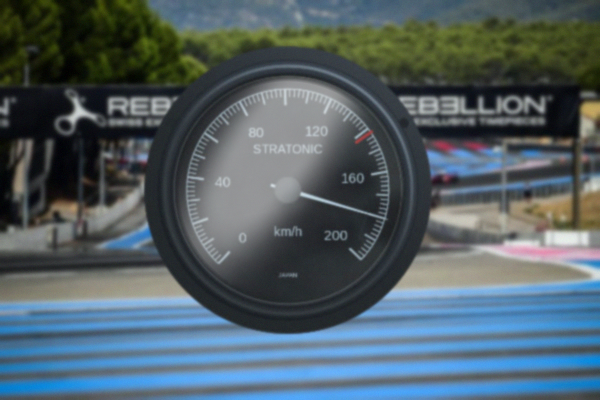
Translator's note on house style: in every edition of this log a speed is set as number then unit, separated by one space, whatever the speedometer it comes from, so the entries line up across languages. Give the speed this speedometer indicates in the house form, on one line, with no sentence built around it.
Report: 180 km/h
